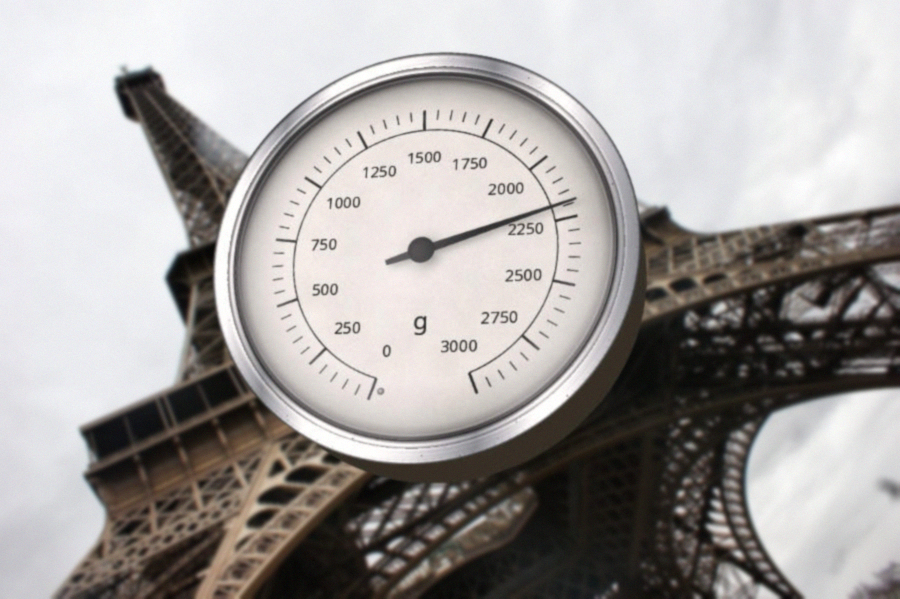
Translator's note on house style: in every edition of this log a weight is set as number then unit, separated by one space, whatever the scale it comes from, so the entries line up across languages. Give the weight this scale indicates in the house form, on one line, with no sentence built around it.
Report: 2200 g
